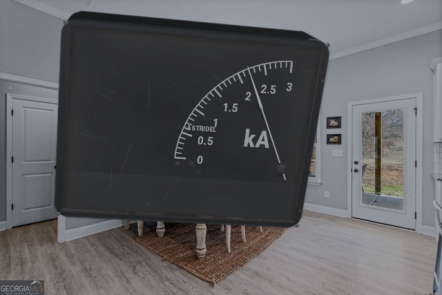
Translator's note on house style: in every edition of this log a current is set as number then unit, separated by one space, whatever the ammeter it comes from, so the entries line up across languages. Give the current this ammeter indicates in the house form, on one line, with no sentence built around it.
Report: 2.2 kA
